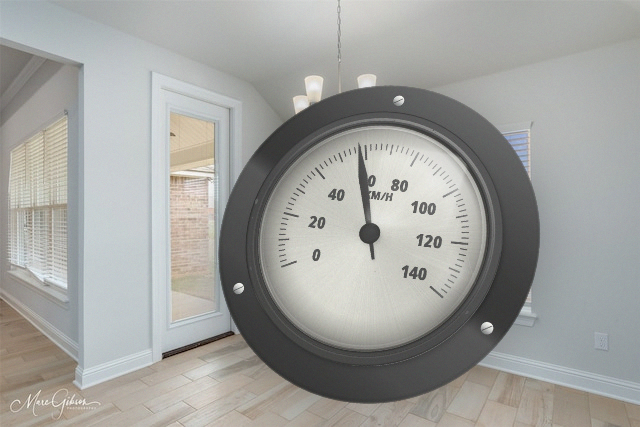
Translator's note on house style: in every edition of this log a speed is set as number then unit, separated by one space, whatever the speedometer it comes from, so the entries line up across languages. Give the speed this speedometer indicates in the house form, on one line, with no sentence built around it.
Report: 58 km/h
